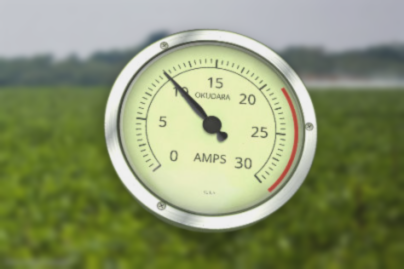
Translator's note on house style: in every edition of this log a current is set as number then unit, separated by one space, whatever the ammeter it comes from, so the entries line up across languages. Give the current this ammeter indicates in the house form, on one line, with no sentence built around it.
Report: 10 A
